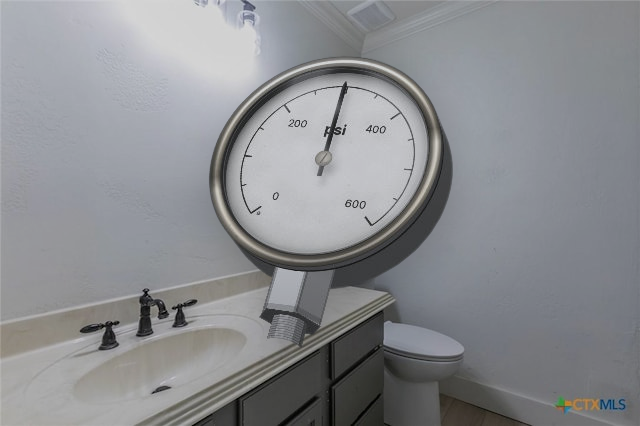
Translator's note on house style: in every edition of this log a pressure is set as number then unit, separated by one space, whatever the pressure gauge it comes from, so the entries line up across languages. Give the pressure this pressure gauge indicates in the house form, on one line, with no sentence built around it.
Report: 300 psi
